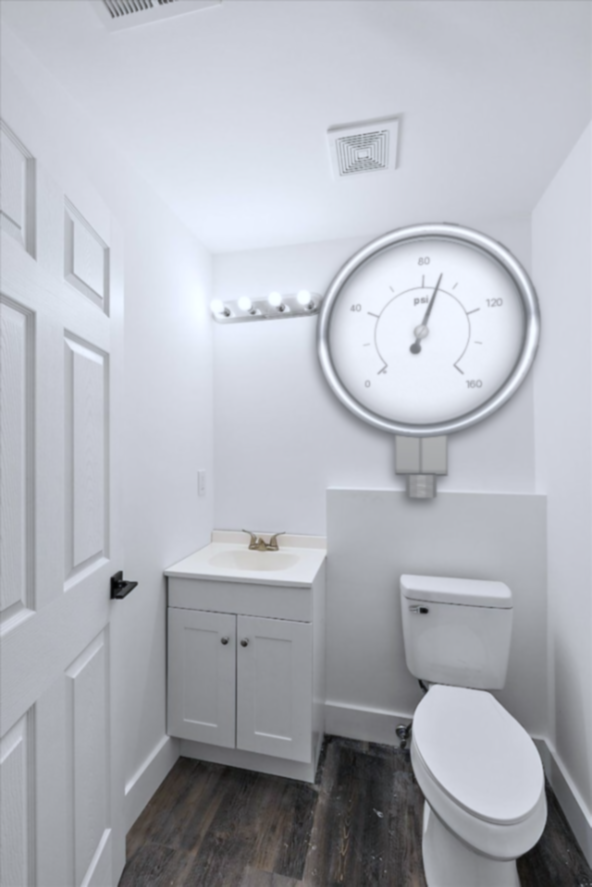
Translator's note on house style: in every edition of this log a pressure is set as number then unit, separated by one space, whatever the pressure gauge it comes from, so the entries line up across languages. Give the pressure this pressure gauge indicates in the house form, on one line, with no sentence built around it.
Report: 90 psi
